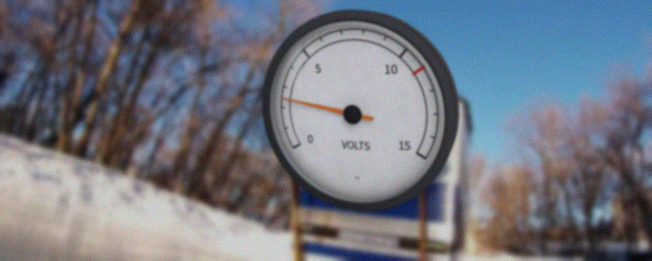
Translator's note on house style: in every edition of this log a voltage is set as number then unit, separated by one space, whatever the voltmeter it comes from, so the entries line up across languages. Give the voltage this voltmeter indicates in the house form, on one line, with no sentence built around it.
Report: 2.5 V
